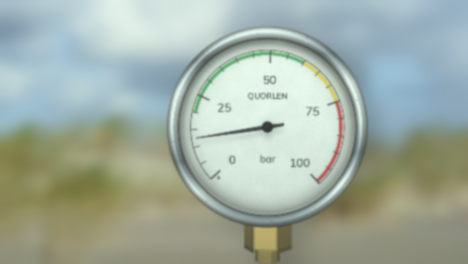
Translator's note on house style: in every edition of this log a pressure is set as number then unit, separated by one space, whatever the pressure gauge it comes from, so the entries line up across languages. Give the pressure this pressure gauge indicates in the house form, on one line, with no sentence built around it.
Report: 12.5 bar
